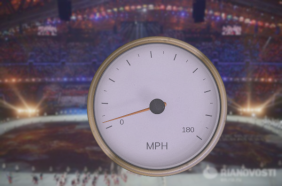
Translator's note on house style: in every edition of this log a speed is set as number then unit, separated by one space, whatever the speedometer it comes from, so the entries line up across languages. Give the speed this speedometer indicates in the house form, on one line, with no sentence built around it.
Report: 5 mph
